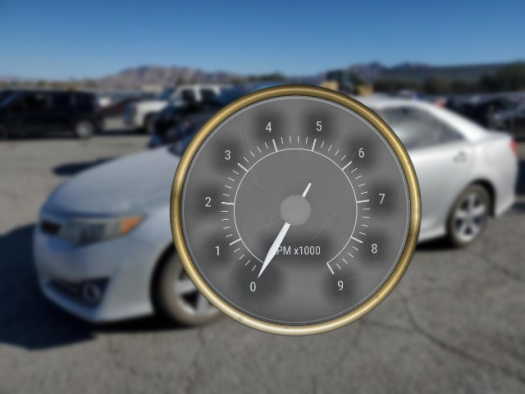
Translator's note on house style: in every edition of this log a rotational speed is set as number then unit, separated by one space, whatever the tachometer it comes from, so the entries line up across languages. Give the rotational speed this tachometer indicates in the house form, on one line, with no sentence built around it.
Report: 0 rpm
